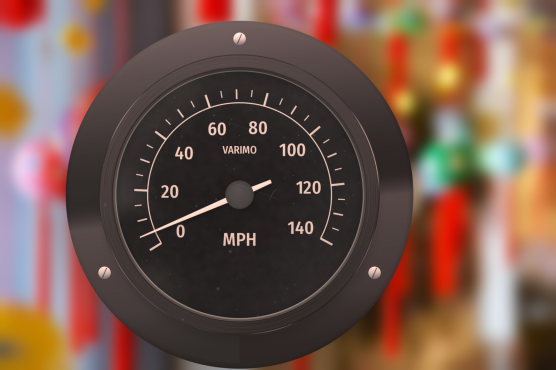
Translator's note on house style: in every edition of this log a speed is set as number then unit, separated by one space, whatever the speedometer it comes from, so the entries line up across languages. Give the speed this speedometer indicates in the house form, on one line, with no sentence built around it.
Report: 5 mph
